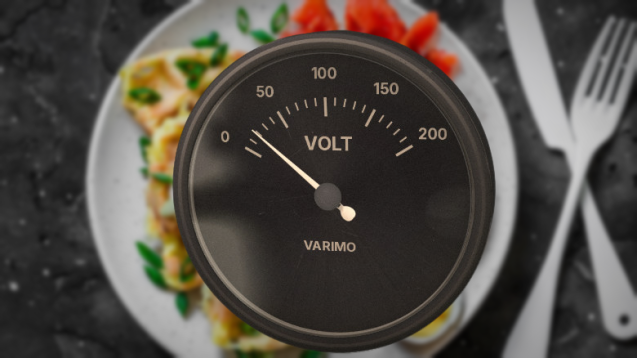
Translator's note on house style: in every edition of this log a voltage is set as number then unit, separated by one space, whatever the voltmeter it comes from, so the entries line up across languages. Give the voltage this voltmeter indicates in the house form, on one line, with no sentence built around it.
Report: 20 V
